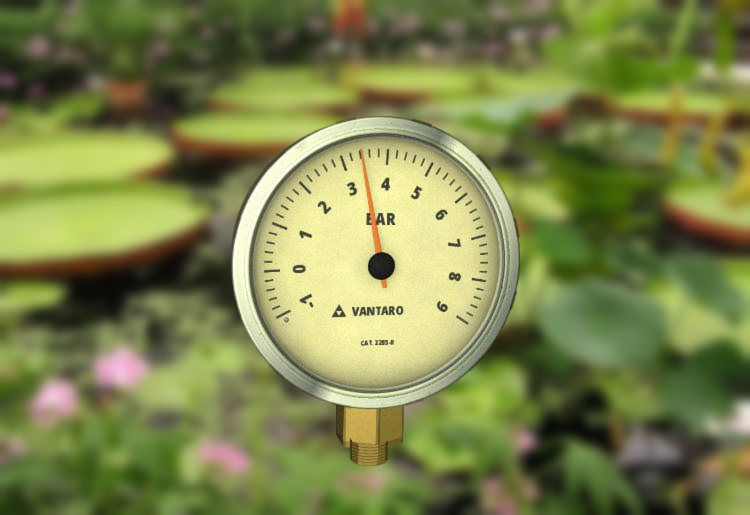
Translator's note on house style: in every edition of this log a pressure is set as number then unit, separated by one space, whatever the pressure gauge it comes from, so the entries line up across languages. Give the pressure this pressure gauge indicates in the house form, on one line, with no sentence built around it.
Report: 3.4 bar
